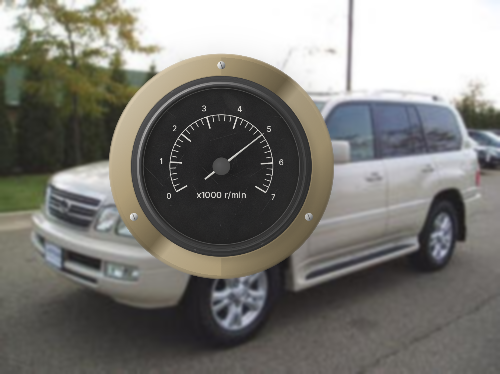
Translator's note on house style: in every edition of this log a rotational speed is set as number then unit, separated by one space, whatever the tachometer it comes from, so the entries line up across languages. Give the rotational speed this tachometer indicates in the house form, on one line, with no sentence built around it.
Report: 5000 rpm
